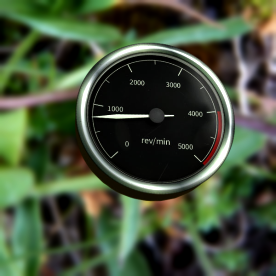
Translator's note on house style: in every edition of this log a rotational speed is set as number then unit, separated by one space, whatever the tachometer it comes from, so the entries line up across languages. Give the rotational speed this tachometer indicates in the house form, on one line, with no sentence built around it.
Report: 750 rpm
